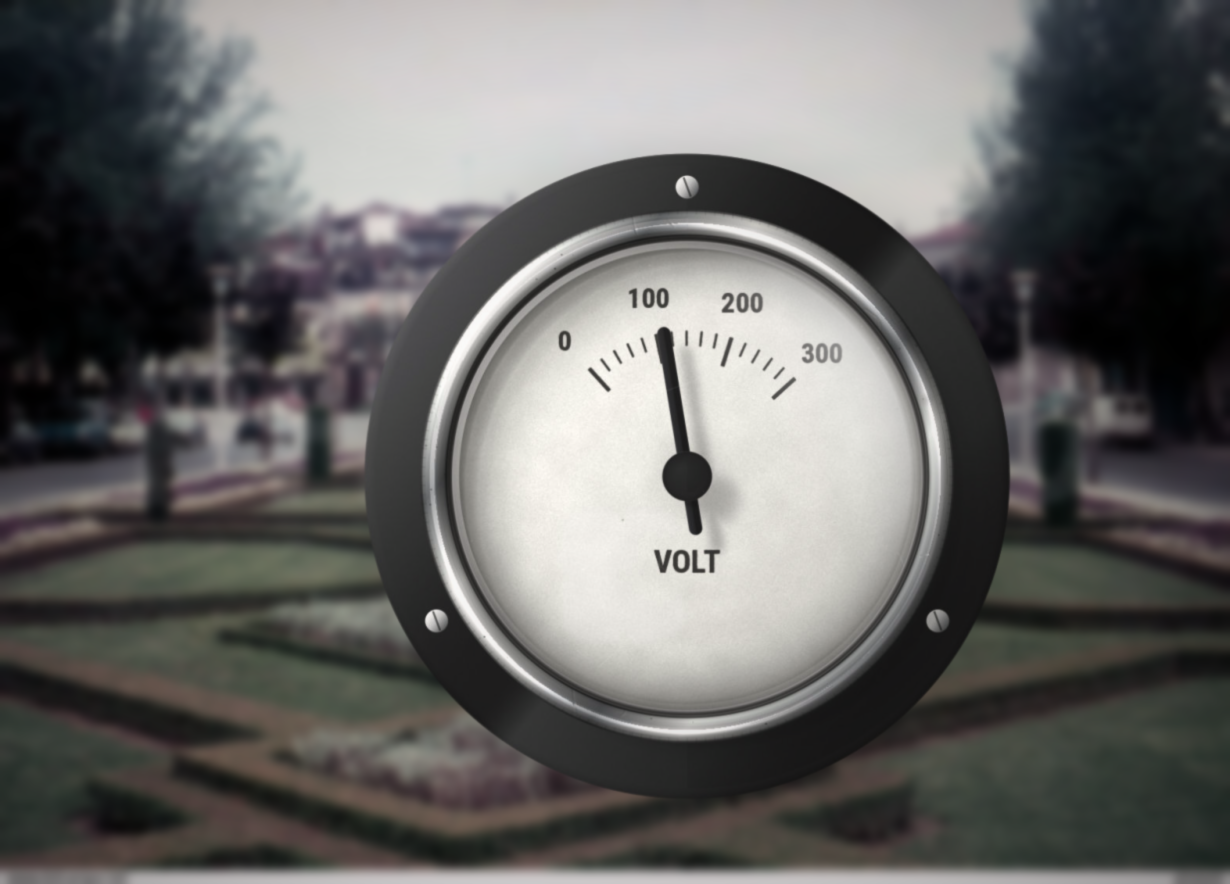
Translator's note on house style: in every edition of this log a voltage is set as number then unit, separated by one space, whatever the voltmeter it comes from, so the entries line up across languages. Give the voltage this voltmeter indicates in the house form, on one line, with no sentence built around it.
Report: 110 V
